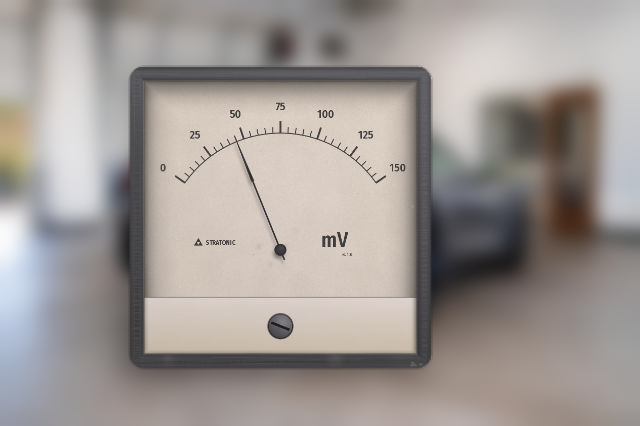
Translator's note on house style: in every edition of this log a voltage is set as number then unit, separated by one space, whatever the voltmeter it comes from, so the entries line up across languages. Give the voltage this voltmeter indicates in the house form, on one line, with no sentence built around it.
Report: 45 mV
